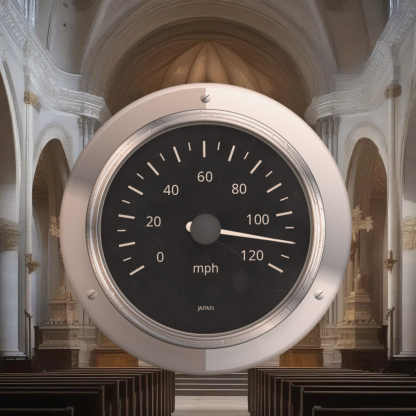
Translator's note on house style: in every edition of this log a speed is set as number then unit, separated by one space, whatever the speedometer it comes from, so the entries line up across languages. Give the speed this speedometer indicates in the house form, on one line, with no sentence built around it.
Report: 110 mph
